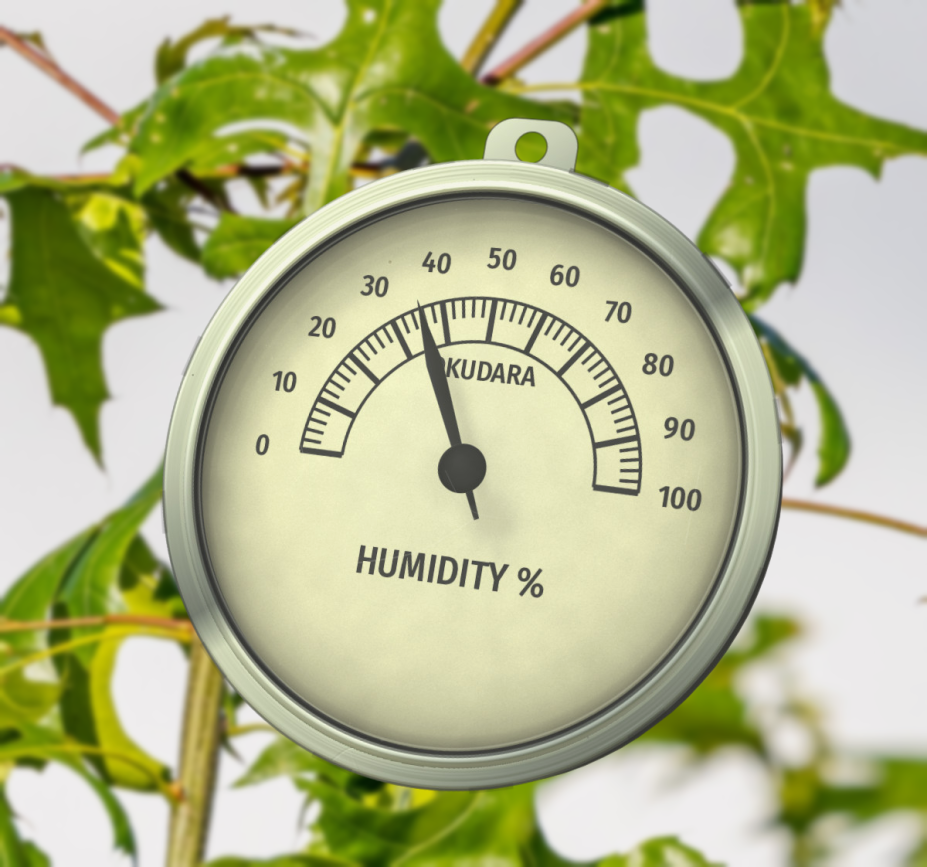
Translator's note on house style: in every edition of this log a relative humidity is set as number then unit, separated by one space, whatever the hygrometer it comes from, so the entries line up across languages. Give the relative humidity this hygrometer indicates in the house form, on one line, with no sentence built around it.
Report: 36 %
